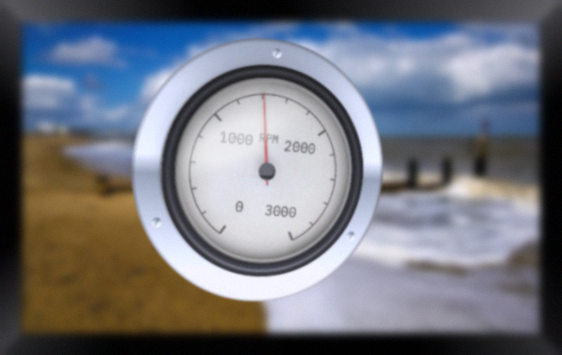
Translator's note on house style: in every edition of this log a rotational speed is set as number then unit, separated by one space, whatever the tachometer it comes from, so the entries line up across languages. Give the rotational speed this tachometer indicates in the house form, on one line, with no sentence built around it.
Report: 1400 rpm
